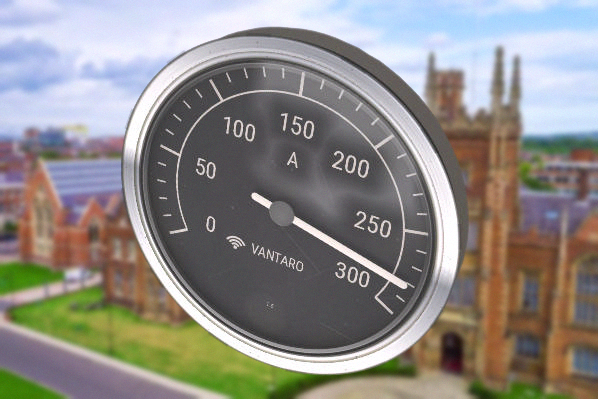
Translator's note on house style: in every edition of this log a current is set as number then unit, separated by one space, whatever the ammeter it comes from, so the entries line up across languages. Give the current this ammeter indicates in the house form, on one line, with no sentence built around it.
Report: 280 A
